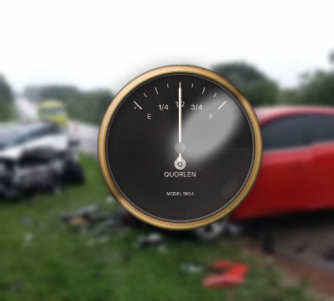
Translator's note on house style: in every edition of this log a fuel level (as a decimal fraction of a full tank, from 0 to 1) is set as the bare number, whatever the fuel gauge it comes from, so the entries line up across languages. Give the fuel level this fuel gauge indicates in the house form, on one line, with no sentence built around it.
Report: 0.5
